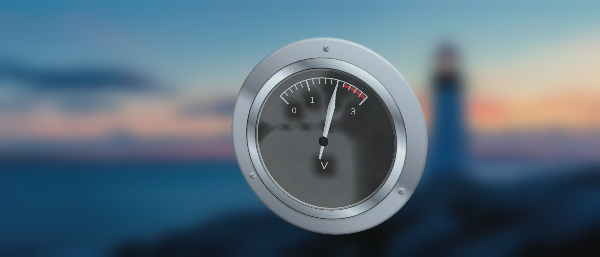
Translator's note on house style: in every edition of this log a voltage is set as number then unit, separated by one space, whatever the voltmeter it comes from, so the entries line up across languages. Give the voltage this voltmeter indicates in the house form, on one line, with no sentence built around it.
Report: 2 V
